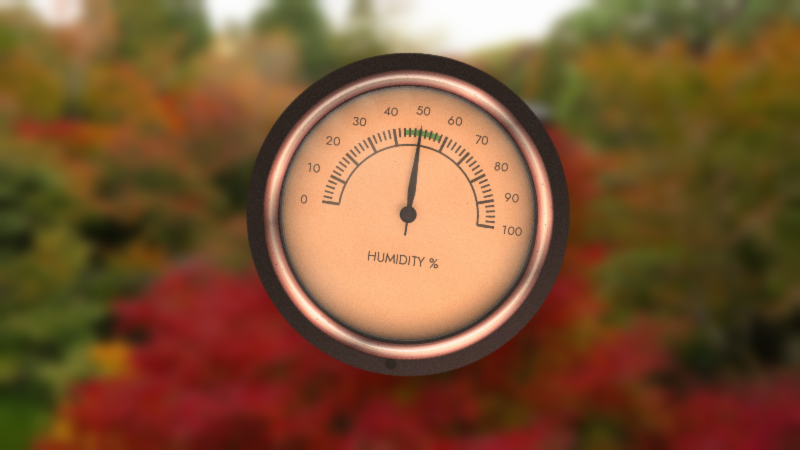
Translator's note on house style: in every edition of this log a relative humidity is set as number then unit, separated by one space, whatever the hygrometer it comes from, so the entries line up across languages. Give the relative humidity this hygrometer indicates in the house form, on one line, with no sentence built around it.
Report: 50 %
